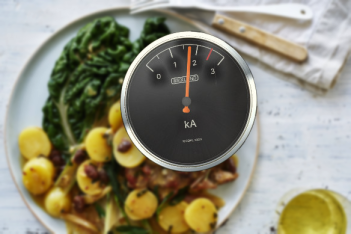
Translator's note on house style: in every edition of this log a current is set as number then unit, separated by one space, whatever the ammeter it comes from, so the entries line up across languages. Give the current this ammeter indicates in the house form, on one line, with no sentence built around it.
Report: 1.75 kA
